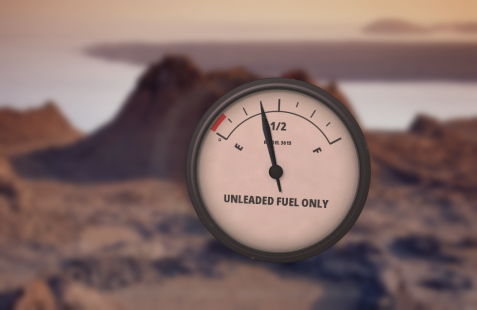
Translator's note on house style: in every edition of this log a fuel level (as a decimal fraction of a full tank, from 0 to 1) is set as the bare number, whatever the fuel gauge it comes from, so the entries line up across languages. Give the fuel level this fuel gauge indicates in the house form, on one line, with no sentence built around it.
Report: 0.375
